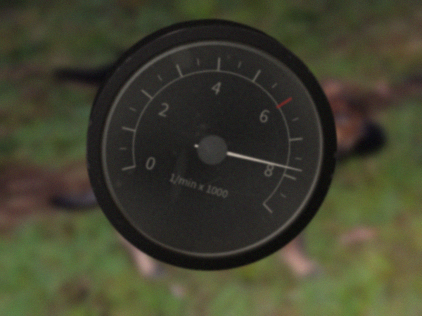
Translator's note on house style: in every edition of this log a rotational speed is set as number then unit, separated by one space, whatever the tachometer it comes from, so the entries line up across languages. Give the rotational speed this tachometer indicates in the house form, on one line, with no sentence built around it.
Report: 7750 rpm
